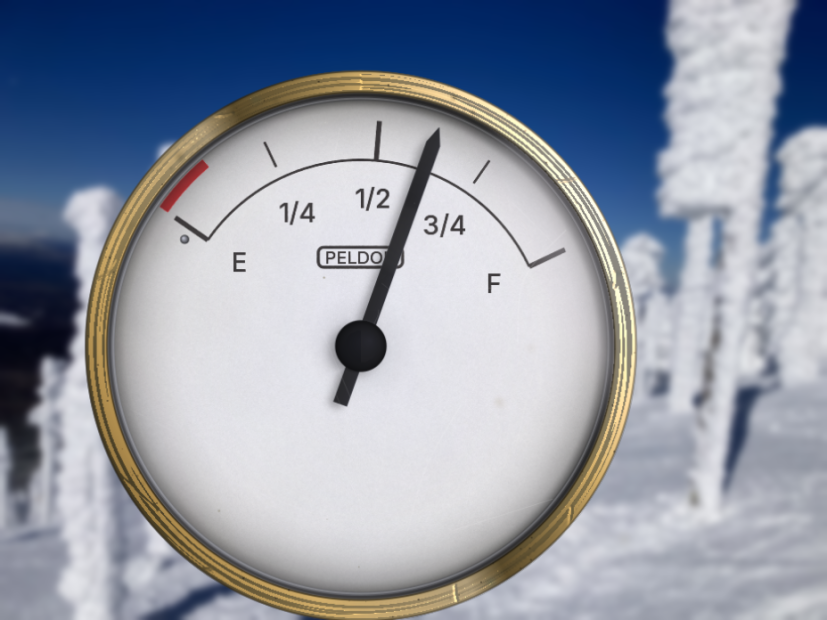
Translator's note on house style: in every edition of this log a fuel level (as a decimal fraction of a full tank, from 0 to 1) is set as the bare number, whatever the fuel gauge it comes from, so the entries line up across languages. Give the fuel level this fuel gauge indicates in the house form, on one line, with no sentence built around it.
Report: 0.625
